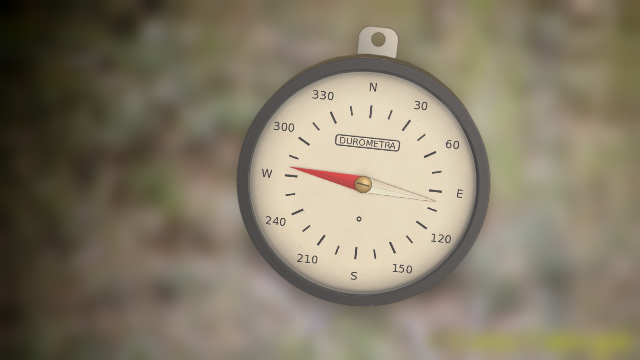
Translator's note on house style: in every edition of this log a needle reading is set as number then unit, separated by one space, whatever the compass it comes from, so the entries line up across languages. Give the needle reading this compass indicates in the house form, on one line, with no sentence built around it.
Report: 277.5 °
